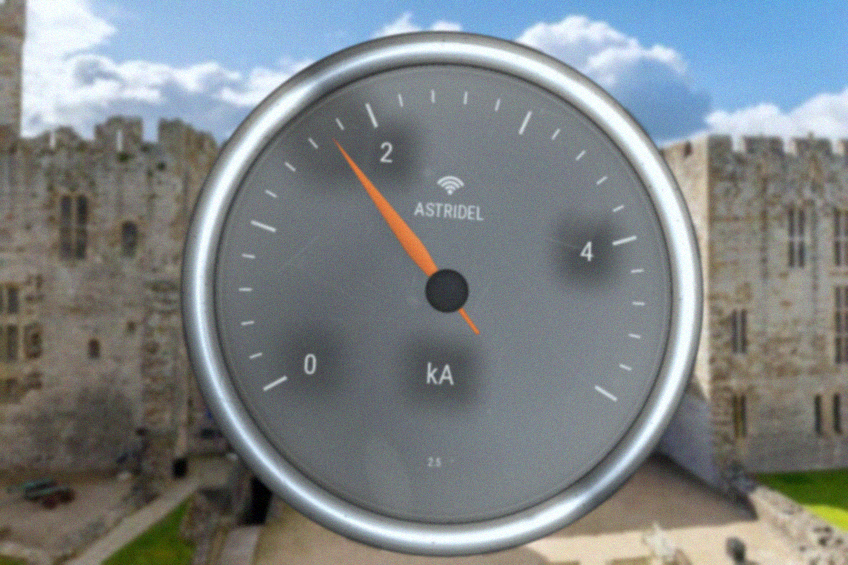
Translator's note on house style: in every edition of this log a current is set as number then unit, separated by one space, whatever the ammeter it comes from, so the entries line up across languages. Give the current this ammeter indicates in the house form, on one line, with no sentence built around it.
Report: 1.7 kA
